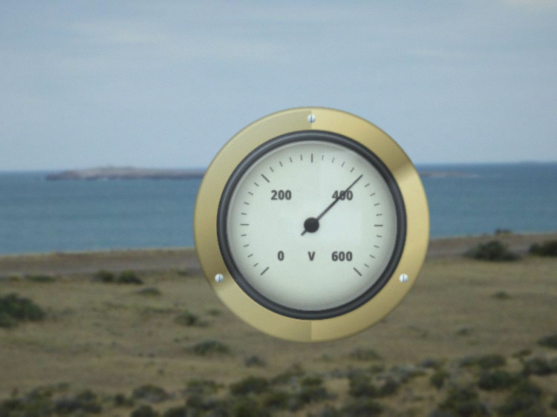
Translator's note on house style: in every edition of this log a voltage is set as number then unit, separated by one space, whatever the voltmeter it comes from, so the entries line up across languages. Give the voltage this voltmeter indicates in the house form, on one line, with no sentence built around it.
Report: 400 V
